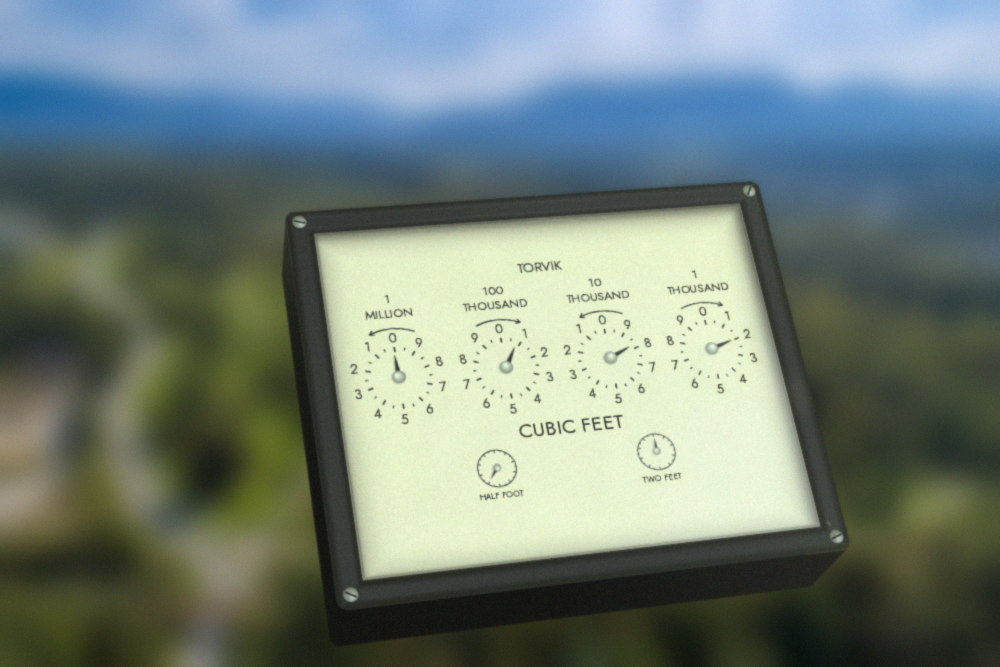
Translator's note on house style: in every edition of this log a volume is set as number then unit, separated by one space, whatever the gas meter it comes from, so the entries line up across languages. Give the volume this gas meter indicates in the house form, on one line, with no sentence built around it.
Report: 8200 ft³
